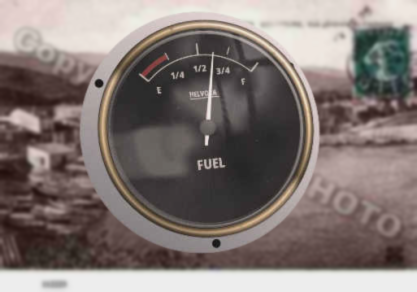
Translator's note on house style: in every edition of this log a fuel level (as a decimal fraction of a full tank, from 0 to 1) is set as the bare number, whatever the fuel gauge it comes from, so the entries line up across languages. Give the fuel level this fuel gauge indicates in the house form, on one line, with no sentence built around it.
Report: 0.625
